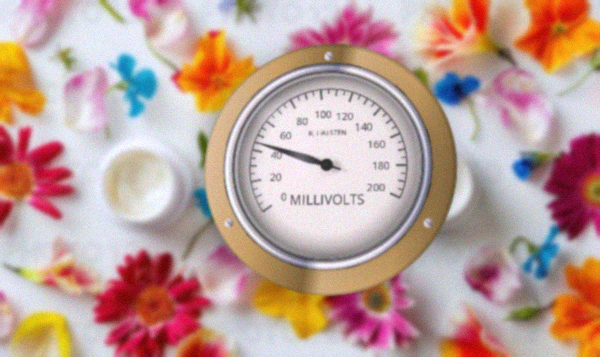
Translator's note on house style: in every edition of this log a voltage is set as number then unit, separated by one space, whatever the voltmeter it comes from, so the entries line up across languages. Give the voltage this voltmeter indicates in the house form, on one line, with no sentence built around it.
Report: 45 mV
